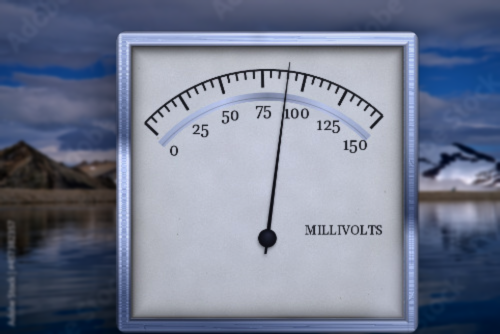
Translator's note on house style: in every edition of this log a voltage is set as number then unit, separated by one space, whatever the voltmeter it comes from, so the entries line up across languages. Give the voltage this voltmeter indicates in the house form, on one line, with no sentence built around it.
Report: 90 mV
